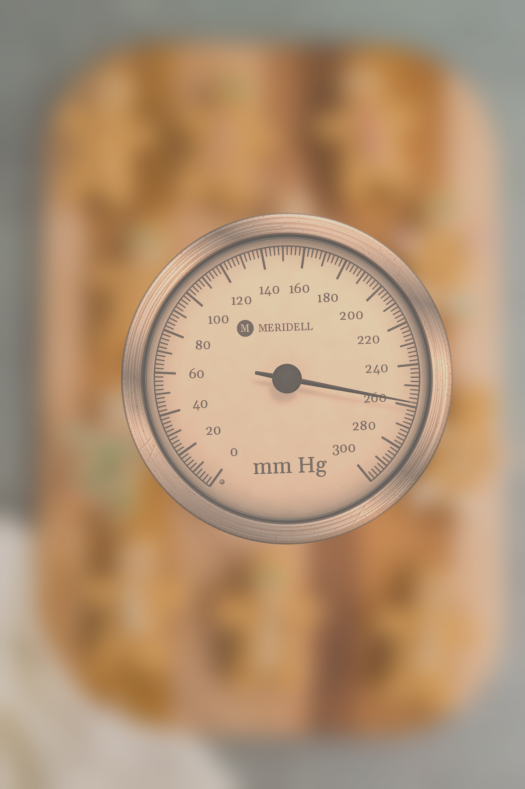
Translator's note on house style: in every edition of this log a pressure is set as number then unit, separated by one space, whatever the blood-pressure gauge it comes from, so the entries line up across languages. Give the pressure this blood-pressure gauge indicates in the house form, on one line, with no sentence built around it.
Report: 258 mmHg
